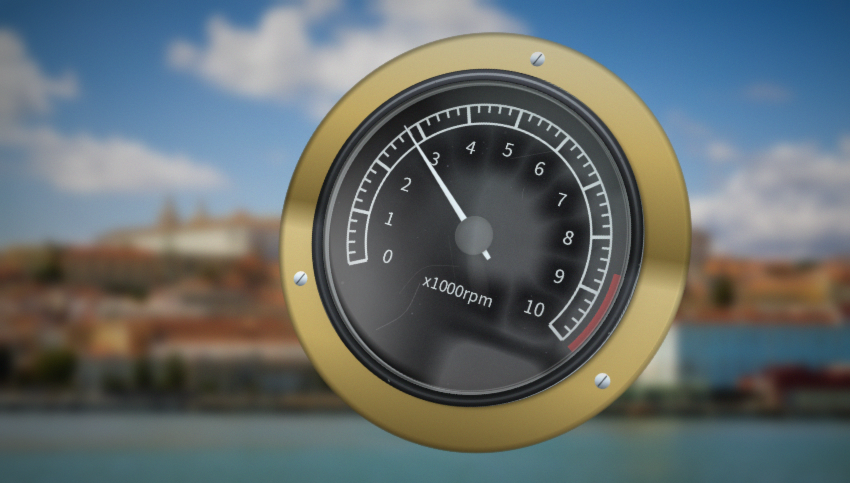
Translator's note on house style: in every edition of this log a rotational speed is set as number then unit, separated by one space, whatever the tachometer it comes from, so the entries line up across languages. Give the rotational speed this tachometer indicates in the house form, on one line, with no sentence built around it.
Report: 2800 rpm
